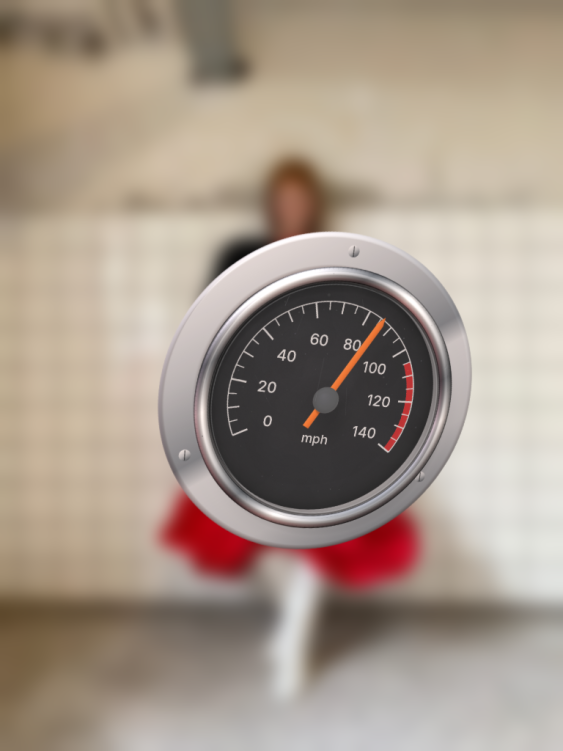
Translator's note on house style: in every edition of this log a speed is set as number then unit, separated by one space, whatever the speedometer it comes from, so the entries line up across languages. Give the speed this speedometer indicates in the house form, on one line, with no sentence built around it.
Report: 85 mph
